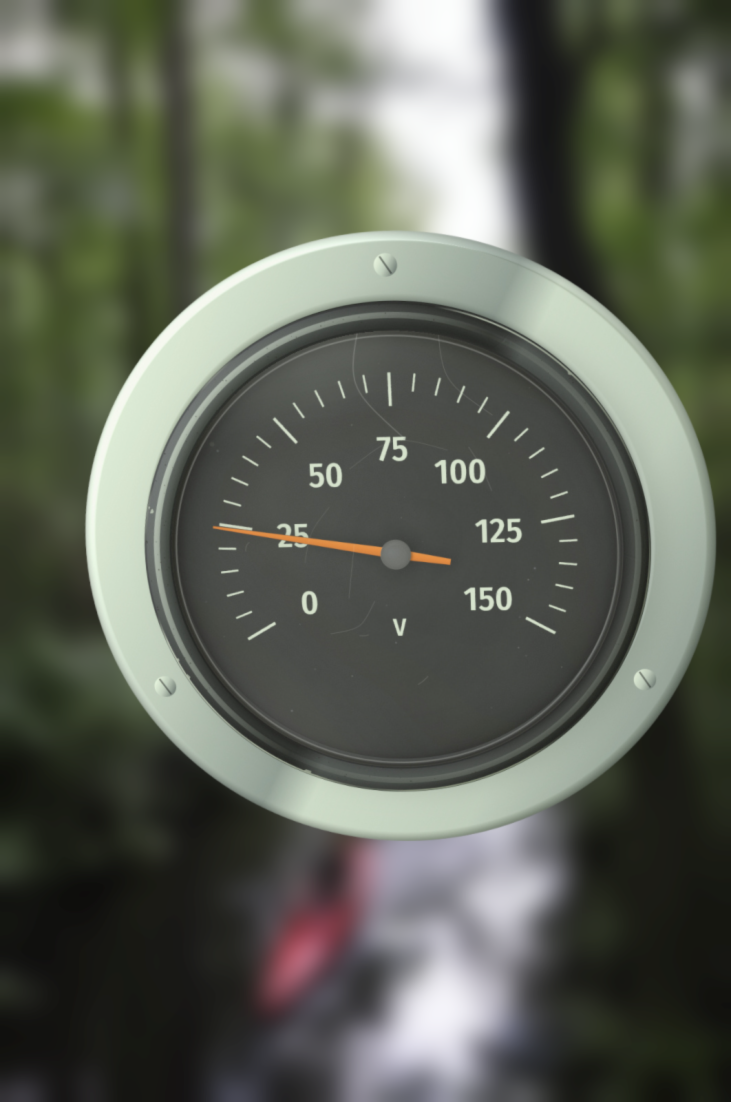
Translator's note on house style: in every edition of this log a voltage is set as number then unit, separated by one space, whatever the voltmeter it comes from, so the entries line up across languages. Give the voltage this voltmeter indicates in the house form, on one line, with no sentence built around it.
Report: 25 V
